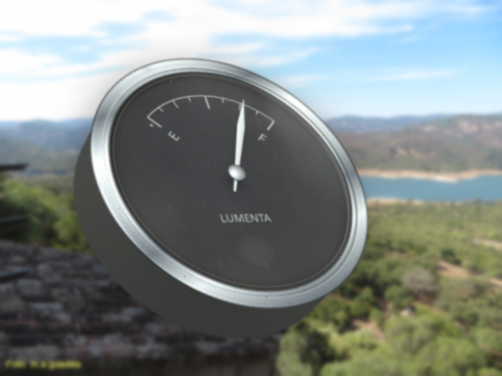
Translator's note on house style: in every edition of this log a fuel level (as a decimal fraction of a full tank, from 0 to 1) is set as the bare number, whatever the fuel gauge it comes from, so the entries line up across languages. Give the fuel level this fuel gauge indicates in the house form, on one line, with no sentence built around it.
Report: 0.75
